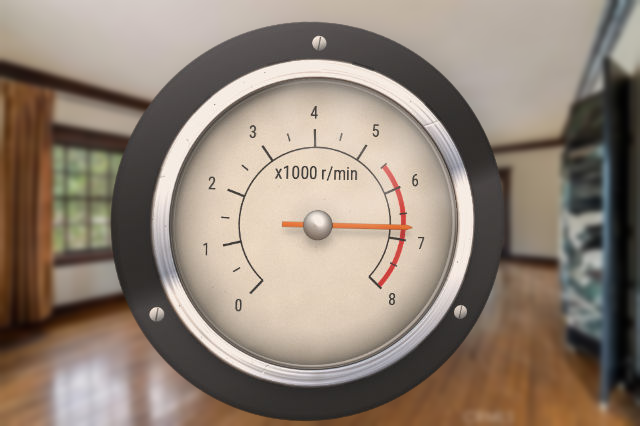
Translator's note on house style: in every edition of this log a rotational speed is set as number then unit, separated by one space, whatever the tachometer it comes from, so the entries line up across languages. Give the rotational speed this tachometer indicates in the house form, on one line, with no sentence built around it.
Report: 6750 rpm
